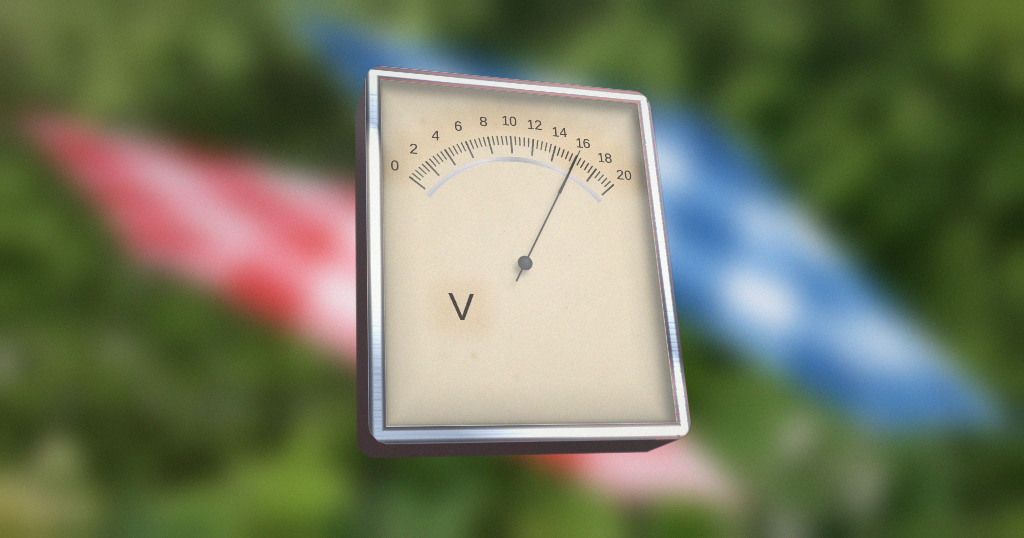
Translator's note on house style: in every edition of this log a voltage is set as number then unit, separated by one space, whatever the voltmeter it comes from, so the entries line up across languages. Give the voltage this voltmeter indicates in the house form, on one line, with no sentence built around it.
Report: 16 V
